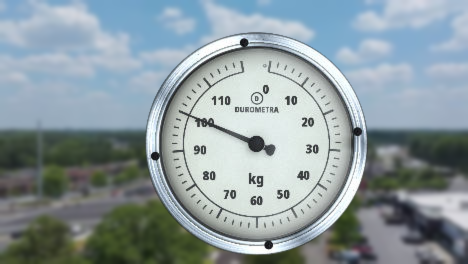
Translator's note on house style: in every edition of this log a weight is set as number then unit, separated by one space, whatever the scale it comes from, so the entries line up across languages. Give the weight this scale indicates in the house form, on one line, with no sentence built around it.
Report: 100 kg
